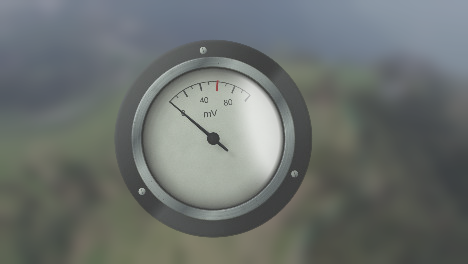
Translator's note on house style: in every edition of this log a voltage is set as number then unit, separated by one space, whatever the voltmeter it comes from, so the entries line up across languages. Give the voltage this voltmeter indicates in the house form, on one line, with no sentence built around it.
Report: 0 mV
